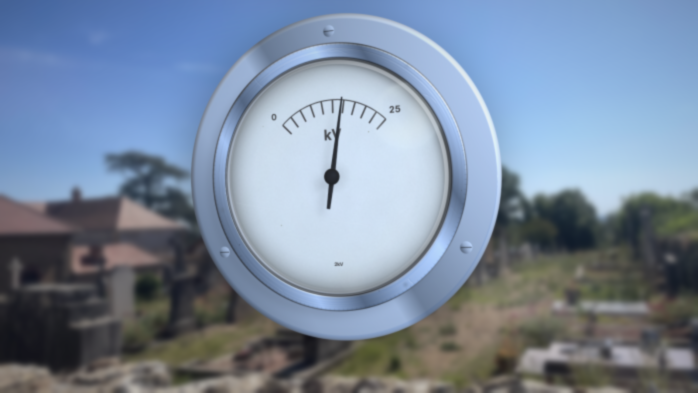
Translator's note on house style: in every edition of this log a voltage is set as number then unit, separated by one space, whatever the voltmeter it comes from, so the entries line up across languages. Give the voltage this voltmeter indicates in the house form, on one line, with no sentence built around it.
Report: 15 kV
